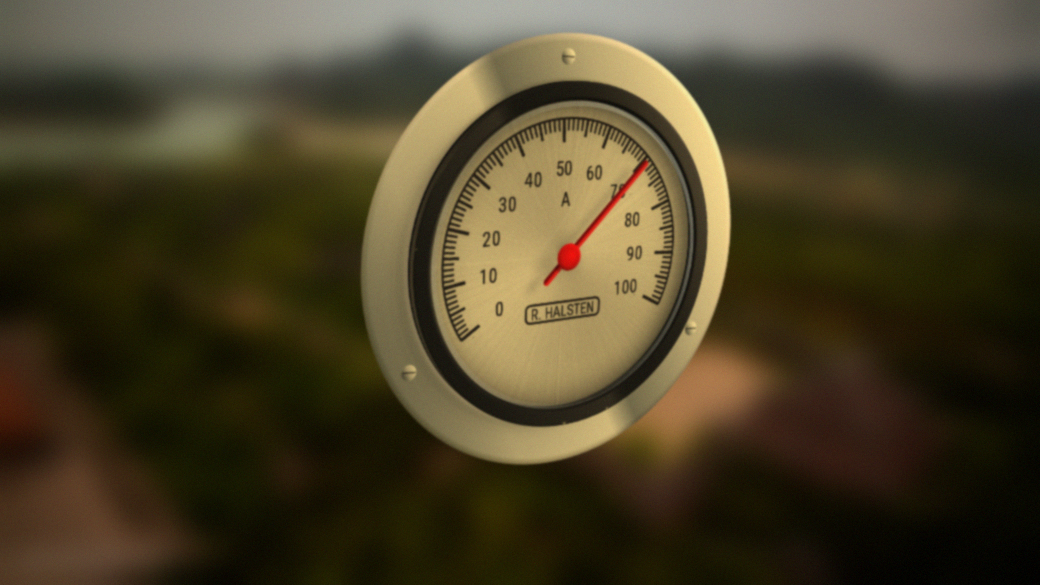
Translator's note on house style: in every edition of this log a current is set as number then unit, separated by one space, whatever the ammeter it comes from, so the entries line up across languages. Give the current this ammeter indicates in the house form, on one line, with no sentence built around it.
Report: 70 A
